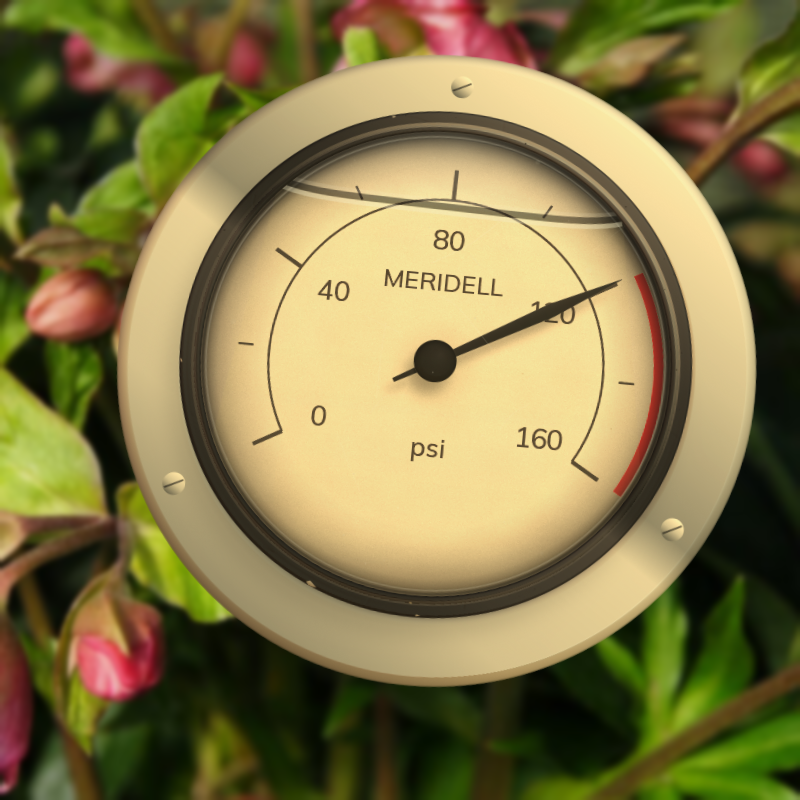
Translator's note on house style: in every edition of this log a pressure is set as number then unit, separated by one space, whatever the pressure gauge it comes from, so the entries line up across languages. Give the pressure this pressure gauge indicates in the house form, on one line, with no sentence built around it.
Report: 120 psi
